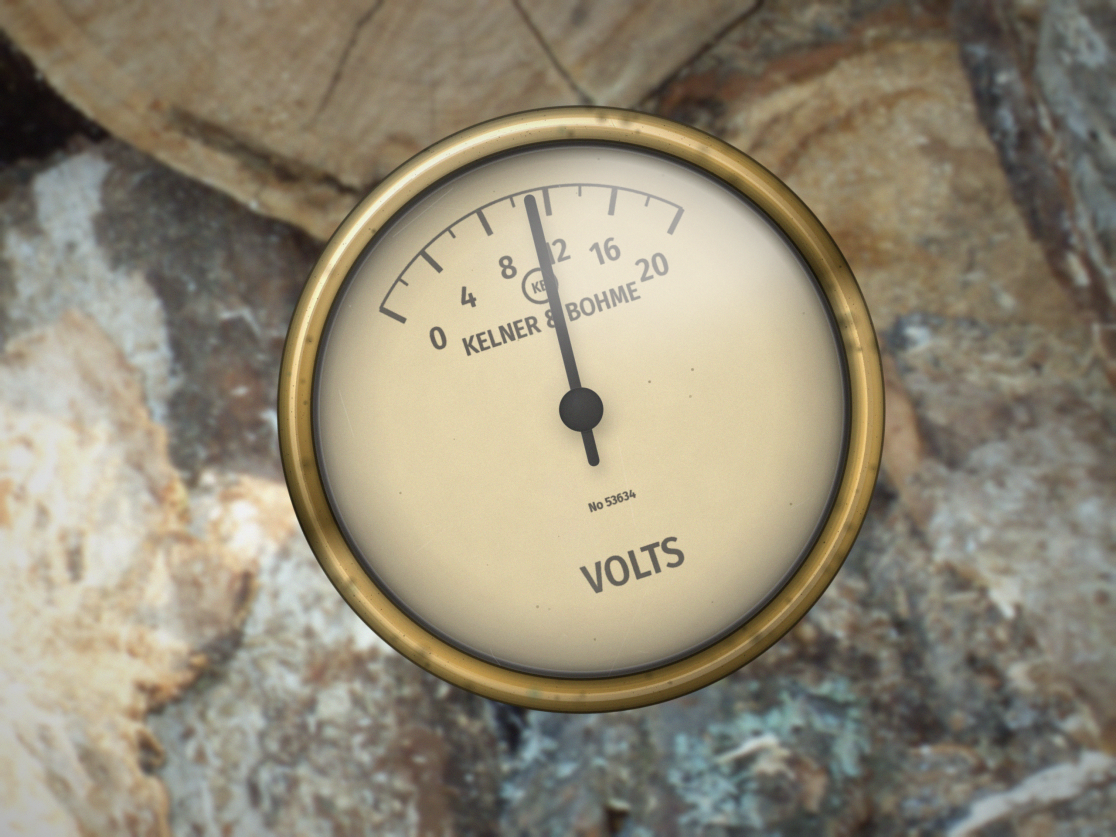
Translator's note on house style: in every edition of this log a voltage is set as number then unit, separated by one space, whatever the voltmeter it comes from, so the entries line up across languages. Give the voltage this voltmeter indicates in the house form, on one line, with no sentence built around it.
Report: 11 V
